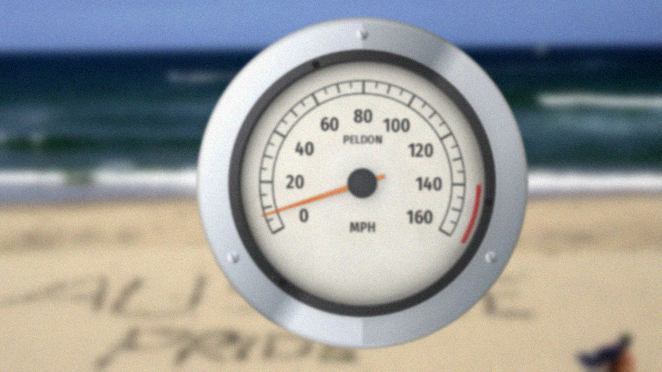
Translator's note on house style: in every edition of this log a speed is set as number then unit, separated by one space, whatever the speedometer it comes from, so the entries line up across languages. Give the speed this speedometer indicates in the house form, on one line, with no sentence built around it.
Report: 7.5 mph
